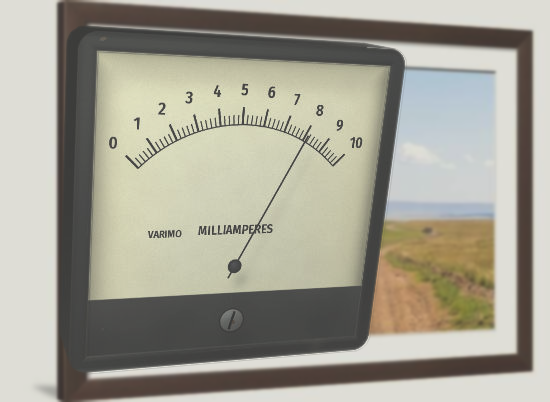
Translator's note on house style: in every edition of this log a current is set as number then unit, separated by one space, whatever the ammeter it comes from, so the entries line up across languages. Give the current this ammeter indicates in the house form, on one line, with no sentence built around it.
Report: 8 mA
